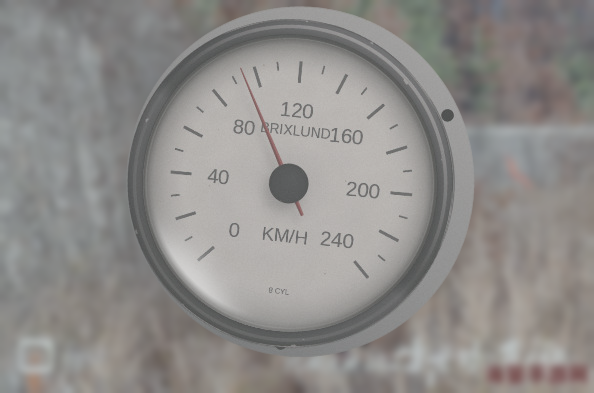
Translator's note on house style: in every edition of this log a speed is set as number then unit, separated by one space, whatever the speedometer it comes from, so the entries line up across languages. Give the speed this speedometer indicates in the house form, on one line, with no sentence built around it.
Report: 95 km/h
